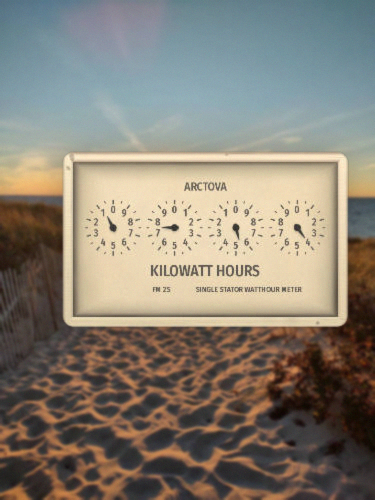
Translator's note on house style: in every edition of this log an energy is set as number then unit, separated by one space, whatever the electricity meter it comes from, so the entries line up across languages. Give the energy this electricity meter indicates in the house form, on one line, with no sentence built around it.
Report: 754 kWh
